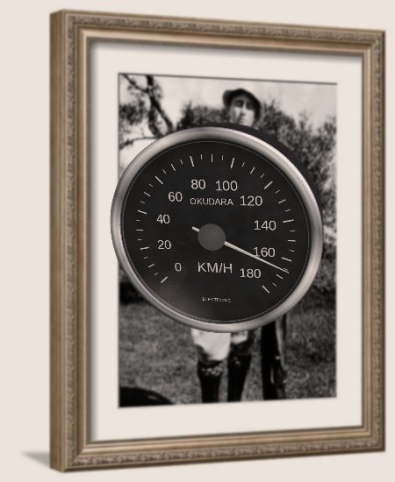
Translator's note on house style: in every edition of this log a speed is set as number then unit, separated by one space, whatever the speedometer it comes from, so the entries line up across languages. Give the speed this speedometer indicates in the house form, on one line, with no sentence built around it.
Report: 165 km/h
